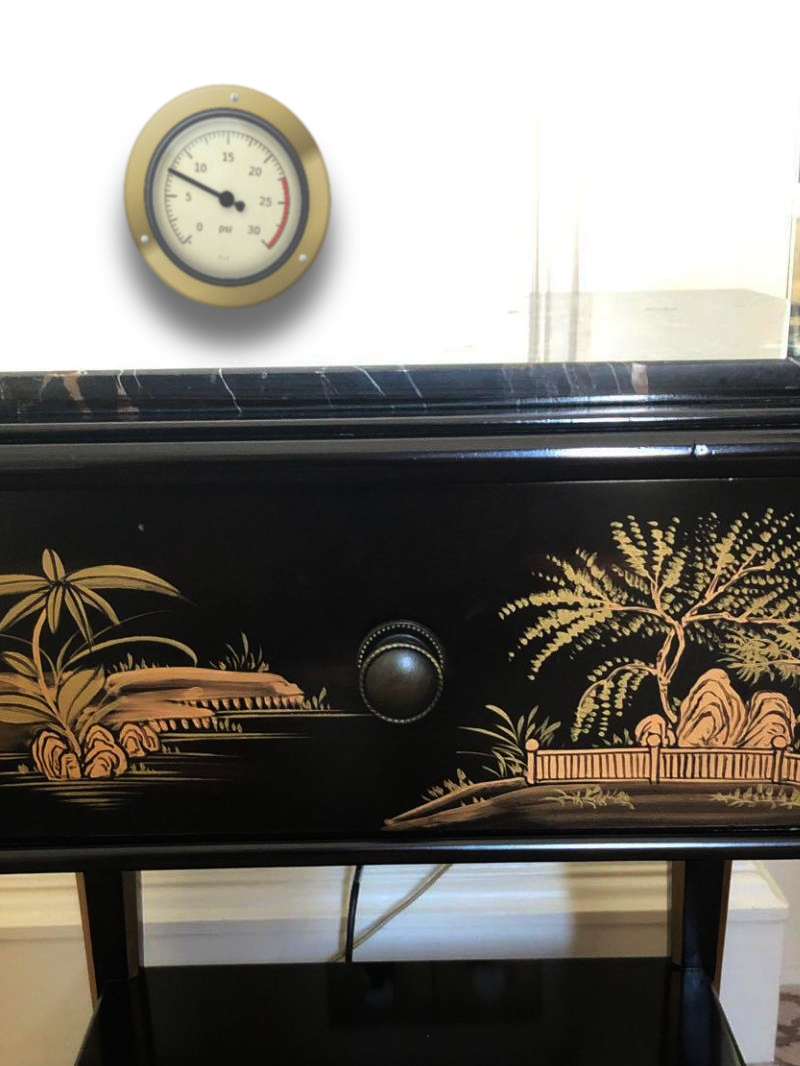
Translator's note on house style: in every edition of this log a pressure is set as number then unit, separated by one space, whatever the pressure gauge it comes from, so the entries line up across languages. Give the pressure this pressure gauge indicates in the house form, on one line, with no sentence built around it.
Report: 7.5 psi
